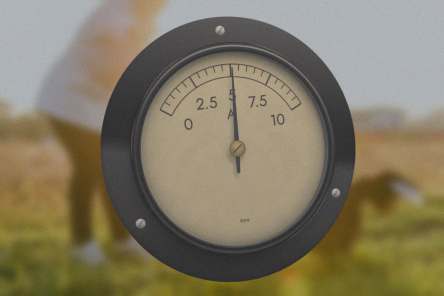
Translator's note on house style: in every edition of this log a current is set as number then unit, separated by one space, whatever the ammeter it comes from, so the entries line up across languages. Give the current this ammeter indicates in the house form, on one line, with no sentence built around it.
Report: 5 A
